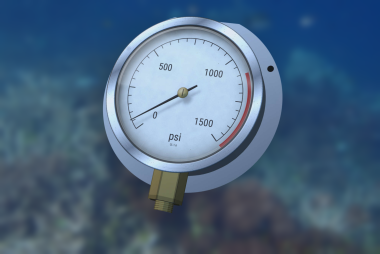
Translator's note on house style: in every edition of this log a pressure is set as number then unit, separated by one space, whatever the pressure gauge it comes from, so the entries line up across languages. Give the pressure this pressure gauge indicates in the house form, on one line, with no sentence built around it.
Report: 50 psi
